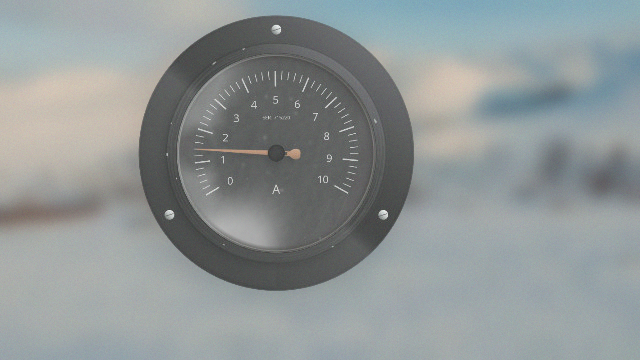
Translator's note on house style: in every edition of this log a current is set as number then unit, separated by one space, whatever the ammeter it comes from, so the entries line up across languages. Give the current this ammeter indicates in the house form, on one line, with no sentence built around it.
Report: 1.4 A
